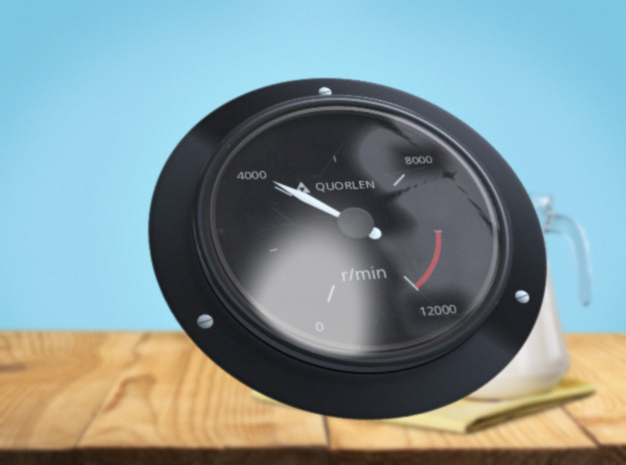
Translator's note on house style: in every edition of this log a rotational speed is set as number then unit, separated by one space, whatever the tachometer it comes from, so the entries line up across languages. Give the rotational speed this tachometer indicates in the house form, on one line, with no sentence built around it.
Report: 4000 rpm
